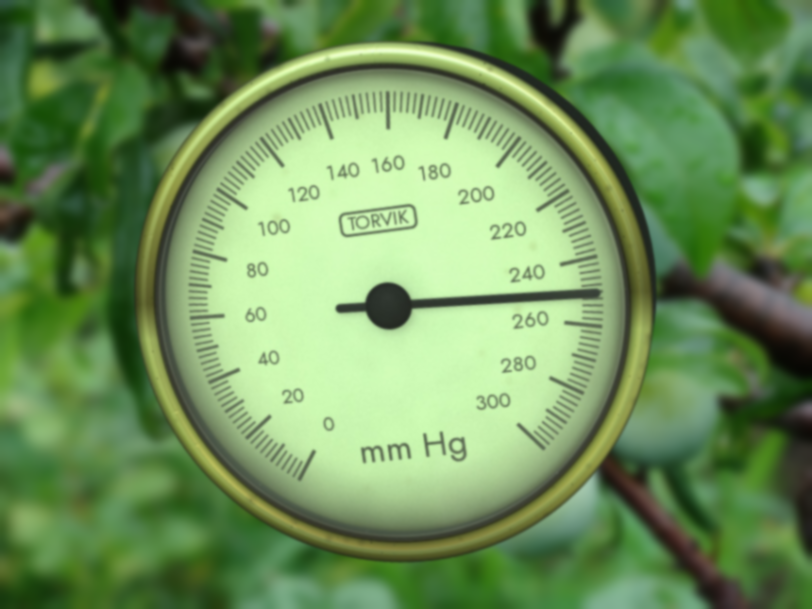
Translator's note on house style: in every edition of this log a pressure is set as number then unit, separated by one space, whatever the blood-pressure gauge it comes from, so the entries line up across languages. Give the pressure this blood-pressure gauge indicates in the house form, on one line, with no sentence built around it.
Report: 250 mmHg
